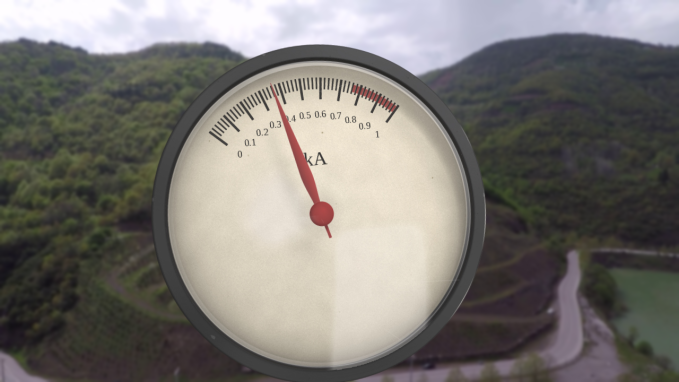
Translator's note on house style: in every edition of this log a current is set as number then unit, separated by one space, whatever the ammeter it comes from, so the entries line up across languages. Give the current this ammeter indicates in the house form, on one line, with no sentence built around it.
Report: 0.36 kA
